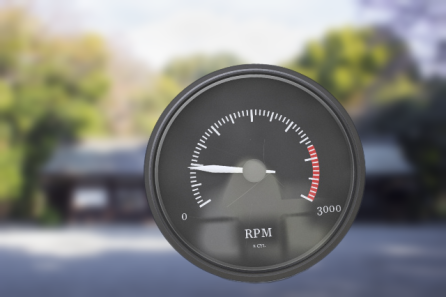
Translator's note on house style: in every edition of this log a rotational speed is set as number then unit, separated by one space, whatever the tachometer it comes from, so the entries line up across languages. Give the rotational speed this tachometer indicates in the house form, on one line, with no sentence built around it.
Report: 450 rpm
